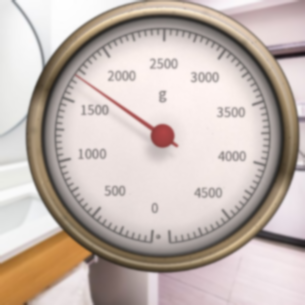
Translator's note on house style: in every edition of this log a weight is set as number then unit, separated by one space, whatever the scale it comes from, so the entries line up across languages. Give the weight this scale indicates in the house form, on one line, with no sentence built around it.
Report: 1700 g
